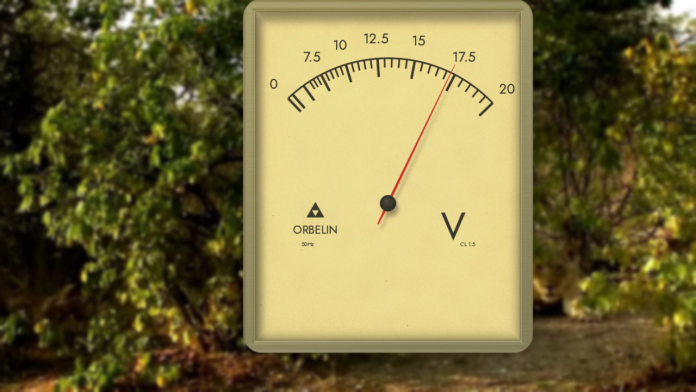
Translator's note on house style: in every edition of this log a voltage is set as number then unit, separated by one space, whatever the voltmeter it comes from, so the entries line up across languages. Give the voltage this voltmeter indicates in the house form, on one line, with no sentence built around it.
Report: 17.25 V
